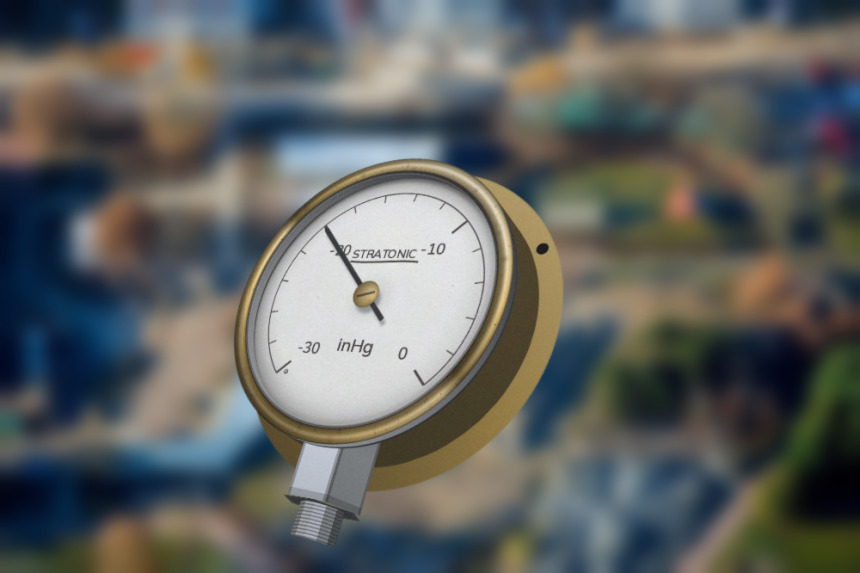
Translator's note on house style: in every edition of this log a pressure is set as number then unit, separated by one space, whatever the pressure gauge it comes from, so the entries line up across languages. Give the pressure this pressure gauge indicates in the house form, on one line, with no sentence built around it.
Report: -20 inHg
